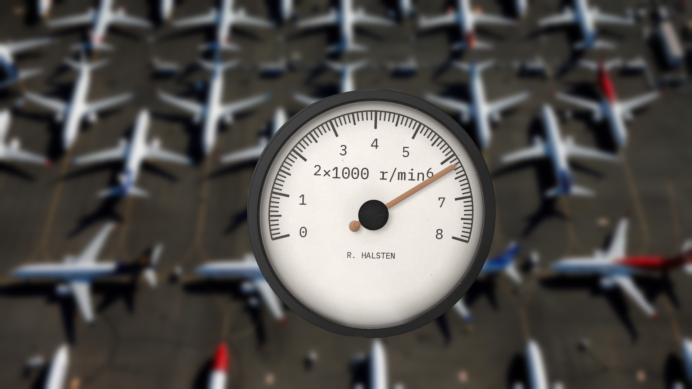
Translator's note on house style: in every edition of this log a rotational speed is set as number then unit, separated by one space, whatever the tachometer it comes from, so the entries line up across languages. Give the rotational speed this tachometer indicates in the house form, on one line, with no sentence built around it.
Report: 6200 rpm
